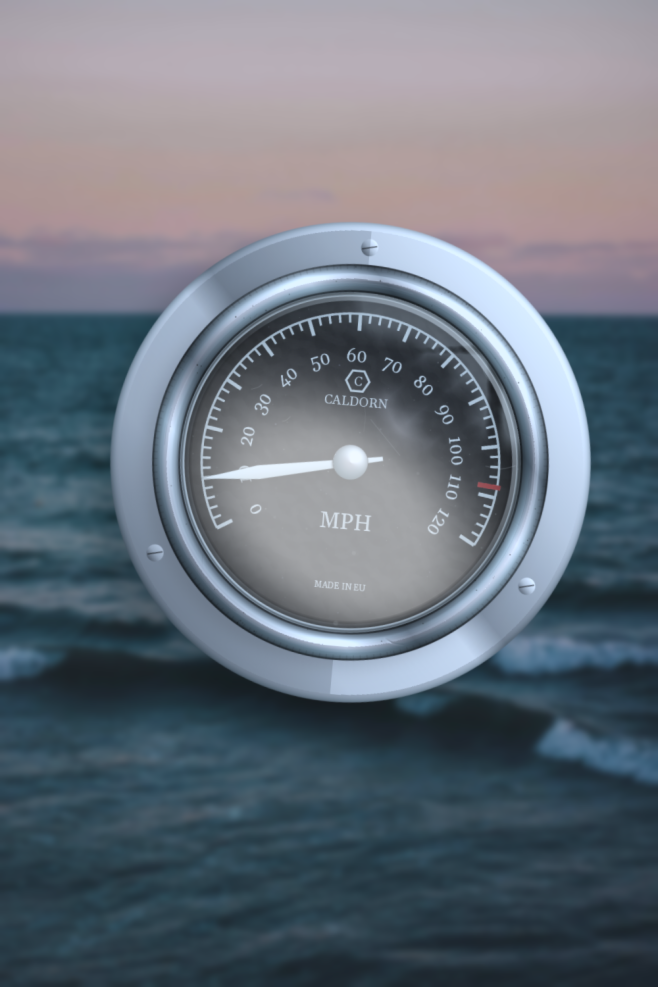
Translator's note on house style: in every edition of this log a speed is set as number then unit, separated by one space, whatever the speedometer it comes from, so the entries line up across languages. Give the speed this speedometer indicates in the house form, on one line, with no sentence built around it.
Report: 10 mph
